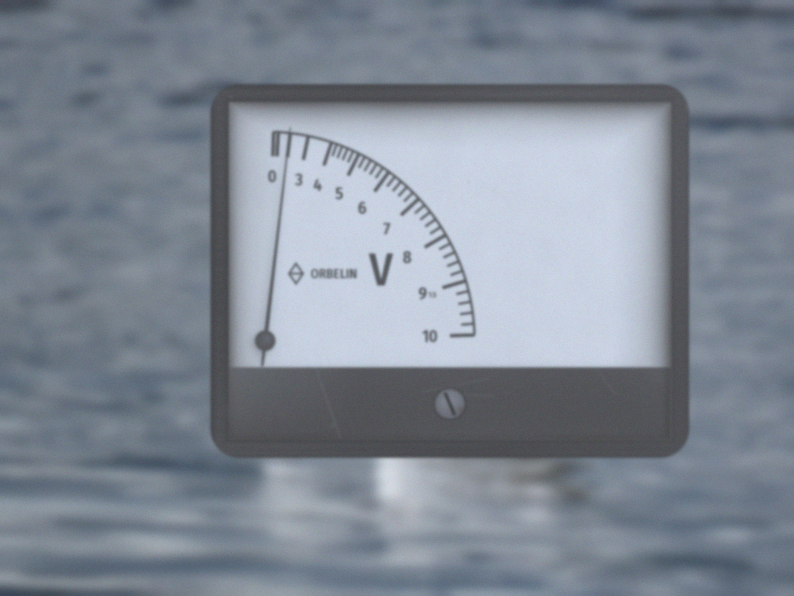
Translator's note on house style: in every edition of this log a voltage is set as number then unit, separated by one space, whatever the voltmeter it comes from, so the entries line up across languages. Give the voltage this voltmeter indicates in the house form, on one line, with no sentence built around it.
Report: 2 V
